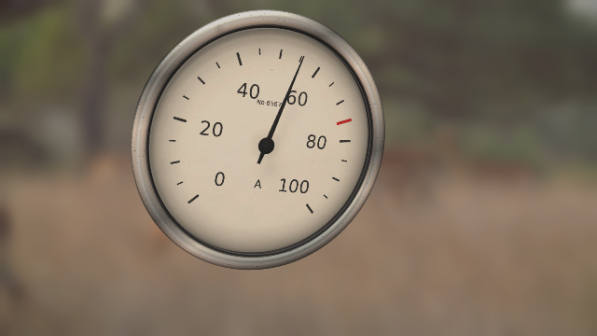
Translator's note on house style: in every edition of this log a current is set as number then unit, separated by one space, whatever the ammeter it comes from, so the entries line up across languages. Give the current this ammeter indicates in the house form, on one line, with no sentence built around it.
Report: 55 A
